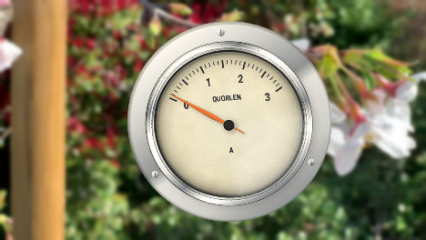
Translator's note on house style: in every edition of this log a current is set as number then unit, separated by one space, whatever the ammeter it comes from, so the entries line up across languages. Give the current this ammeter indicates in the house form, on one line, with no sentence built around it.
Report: 0.1 A
